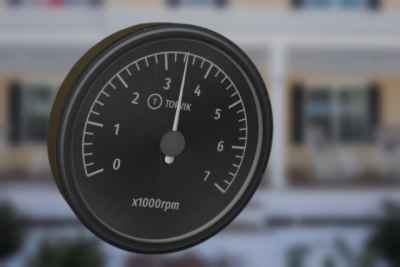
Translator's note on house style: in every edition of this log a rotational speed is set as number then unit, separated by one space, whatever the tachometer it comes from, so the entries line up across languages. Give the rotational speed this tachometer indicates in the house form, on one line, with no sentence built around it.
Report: 3400 rpm
